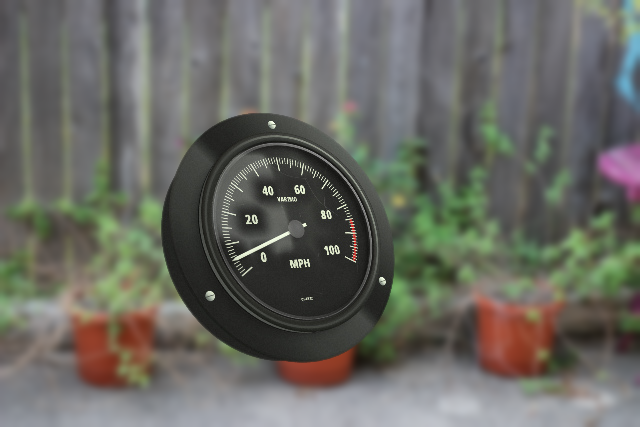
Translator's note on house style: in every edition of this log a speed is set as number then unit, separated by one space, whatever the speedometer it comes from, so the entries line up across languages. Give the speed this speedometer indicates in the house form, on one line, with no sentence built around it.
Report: 5 mph
